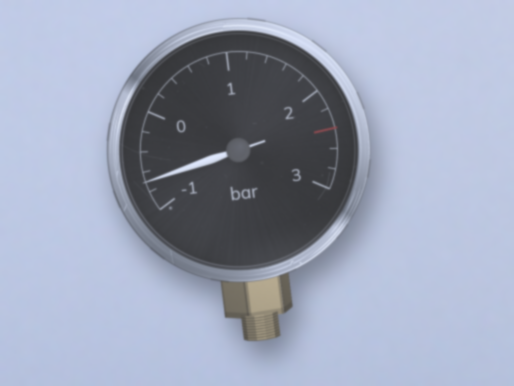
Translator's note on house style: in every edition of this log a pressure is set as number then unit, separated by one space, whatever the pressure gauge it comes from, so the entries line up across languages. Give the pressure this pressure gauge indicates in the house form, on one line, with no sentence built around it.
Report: -0.7 bar
